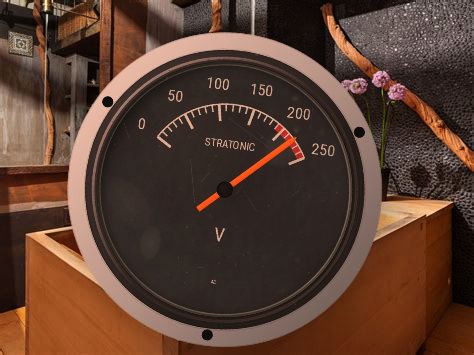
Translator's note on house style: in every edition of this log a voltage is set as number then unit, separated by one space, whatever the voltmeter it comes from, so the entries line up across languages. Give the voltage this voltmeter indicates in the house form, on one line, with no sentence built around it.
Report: 220 V
